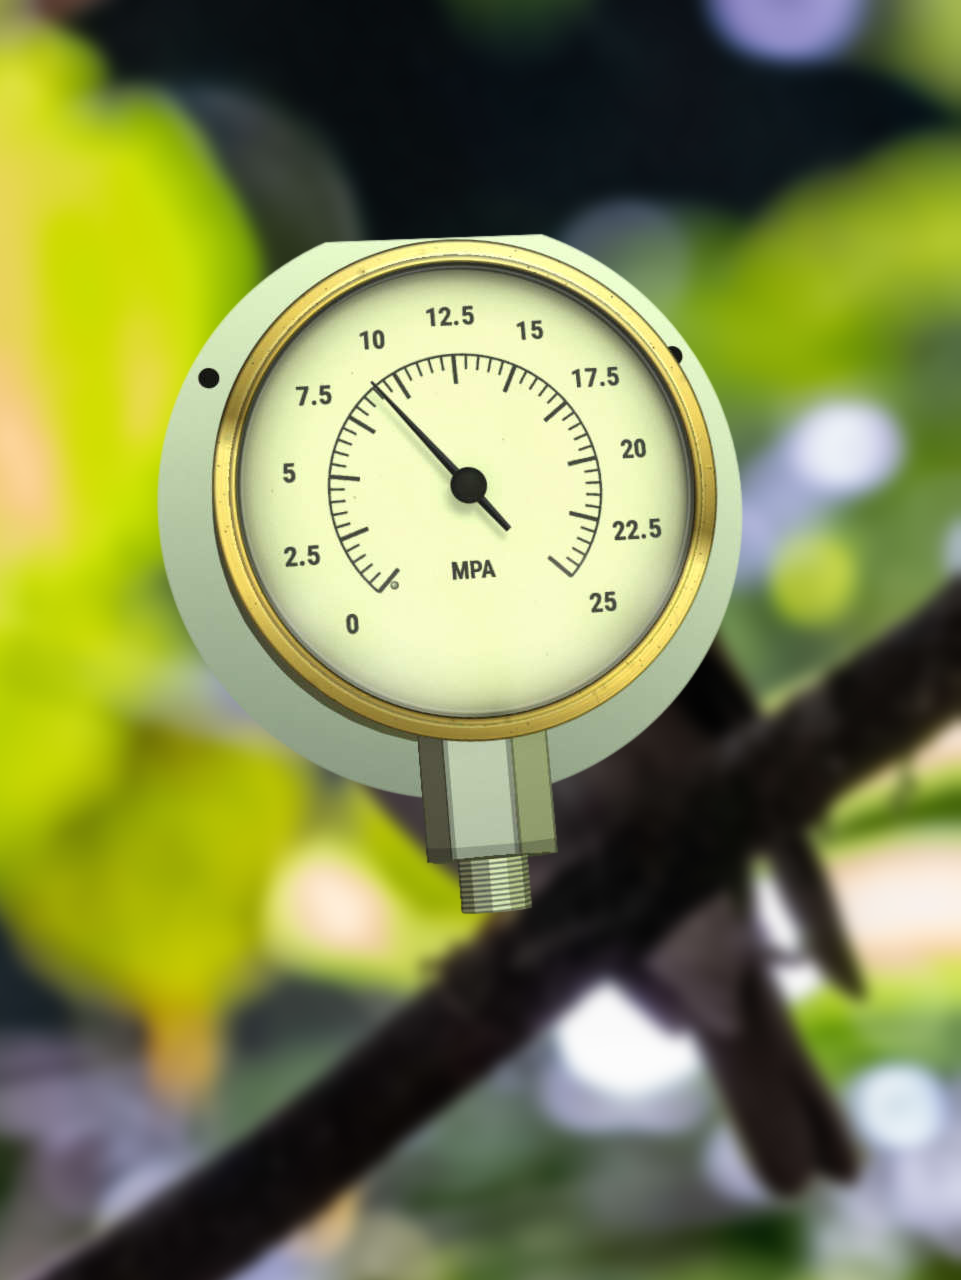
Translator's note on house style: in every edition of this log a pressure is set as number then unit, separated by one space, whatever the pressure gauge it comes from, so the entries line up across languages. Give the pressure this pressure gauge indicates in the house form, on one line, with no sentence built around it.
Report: 9 MPa
